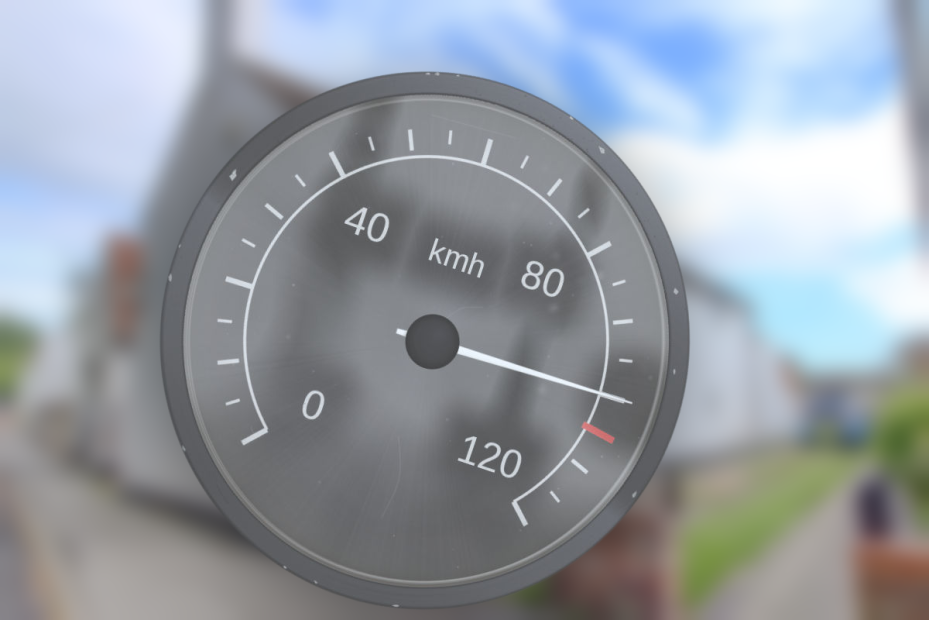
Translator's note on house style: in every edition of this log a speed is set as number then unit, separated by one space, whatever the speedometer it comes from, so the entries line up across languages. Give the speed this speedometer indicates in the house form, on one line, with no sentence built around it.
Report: 100 km/h
